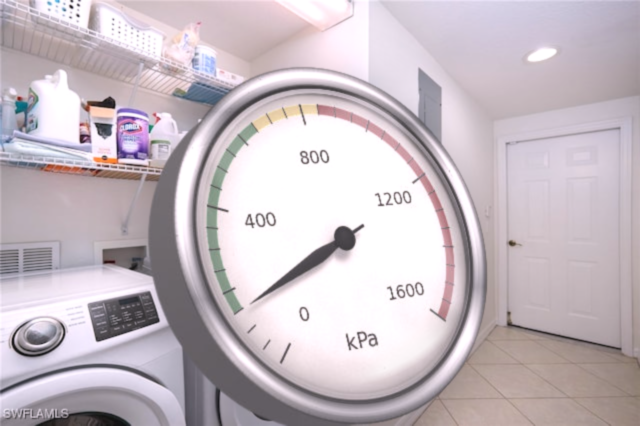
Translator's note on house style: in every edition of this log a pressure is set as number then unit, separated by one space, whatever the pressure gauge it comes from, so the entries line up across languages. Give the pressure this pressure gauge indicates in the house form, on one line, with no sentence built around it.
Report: 150 kPa
